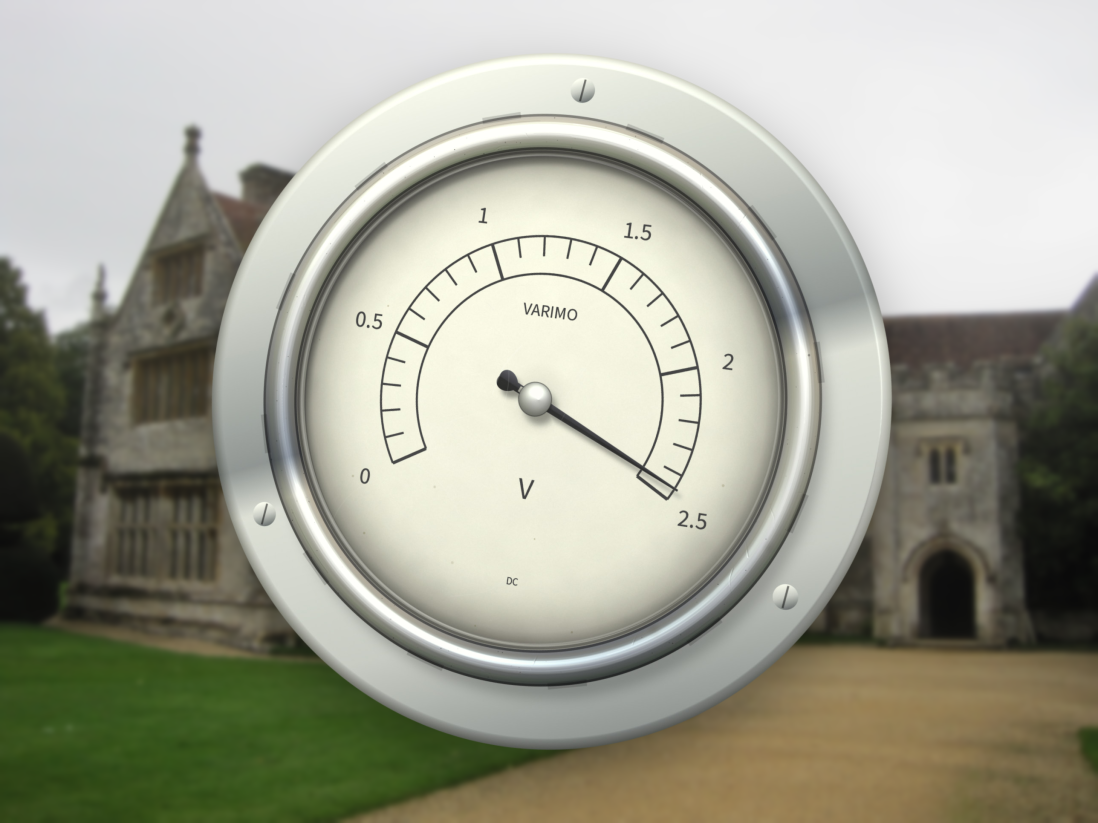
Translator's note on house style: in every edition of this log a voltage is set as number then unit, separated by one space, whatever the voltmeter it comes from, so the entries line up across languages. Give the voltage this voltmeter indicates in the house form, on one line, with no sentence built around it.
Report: 2.45 V
